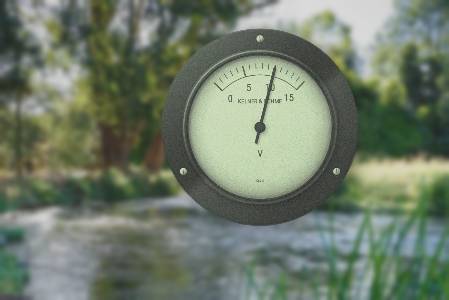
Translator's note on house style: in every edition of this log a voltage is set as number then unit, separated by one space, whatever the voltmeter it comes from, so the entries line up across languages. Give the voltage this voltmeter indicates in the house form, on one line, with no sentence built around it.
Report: 10 V
